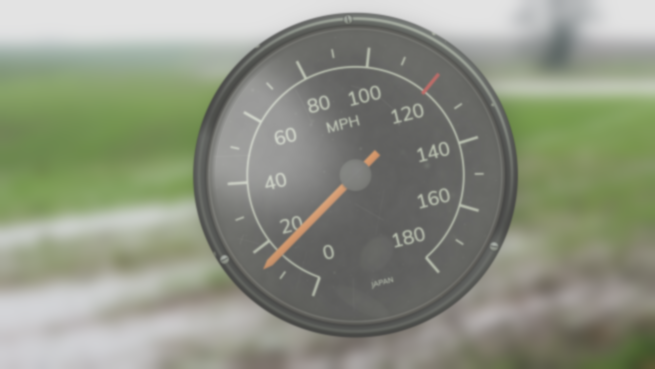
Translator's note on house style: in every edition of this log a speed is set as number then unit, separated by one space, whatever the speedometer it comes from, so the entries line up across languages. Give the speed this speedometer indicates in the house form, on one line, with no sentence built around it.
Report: 15 mph
